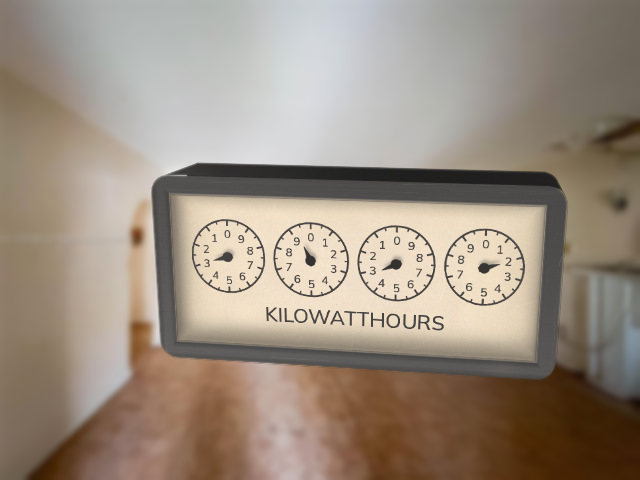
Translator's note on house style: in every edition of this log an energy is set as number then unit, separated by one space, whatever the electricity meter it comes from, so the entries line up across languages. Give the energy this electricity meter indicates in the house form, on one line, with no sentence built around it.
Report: 2932 kWh
